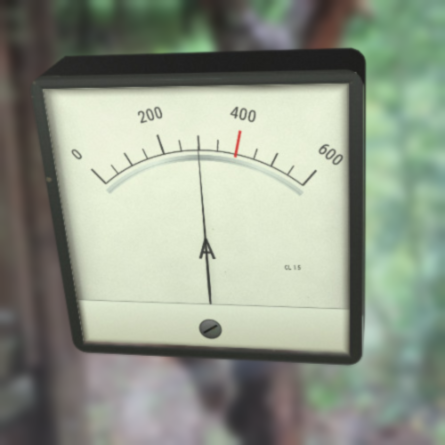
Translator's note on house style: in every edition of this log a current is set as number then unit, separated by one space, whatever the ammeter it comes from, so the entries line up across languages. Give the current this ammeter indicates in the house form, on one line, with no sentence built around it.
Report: 300 A
